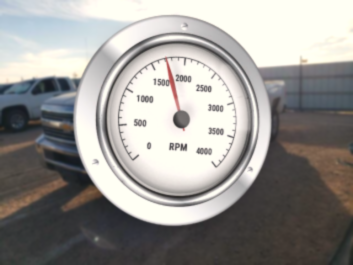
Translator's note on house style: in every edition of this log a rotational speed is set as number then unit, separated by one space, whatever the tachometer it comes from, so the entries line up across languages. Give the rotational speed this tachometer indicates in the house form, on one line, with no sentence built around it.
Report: 1700 rpm
